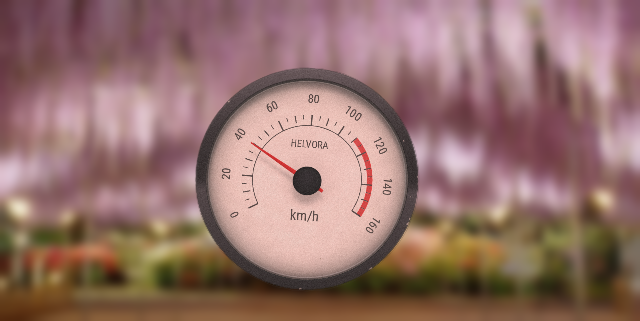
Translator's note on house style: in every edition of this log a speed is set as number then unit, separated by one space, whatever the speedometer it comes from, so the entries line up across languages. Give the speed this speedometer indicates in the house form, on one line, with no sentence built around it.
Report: 40 km/h
